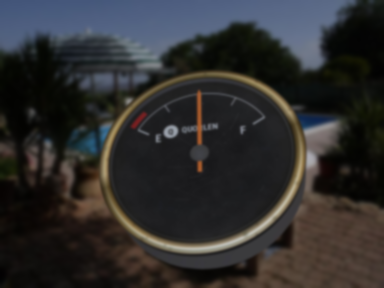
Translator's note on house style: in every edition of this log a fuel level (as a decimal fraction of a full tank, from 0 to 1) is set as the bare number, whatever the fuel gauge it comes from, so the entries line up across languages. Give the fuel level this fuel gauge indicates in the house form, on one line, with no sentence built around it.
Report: 0.5
